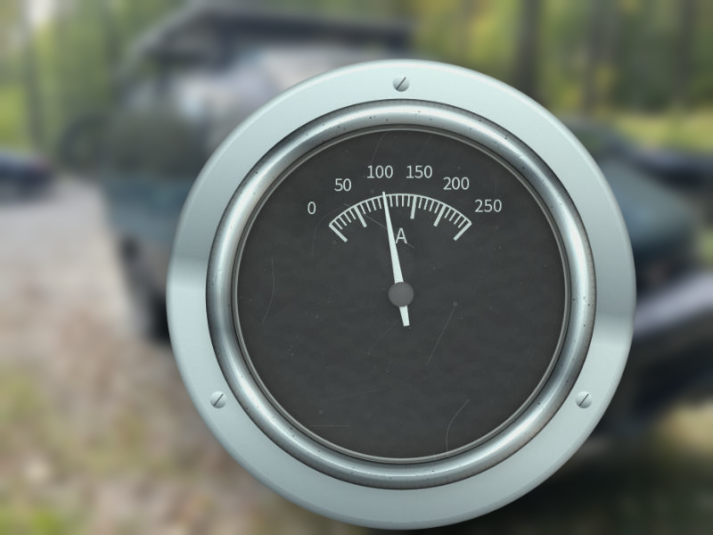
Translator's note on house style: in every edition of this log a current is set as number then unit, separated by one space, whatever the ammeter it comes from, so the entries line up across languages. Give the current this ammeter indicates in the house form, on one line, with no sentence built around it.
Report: 100 A
